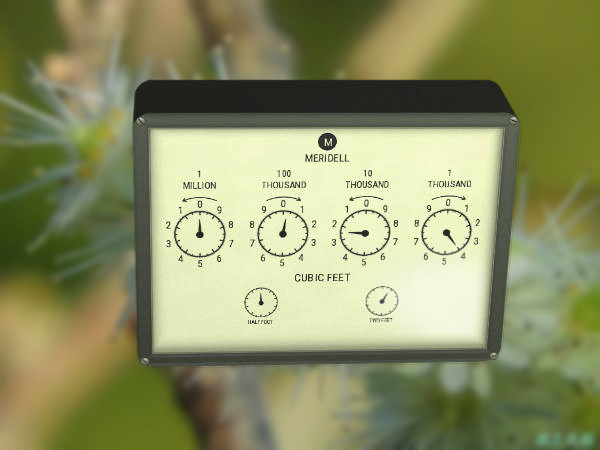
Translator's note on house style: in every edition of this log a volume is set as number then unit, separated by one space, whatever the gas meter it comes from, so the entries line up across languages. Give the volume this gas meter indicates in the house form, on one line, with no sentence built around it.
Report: 2400 ft³
